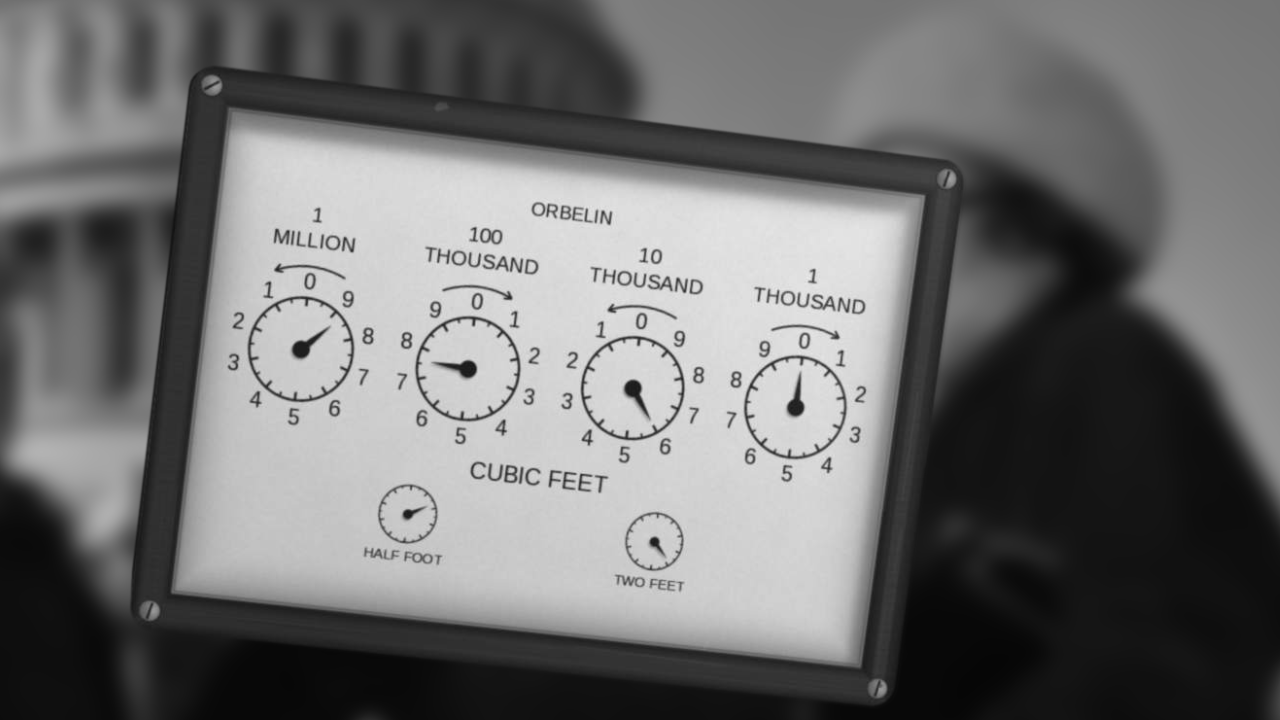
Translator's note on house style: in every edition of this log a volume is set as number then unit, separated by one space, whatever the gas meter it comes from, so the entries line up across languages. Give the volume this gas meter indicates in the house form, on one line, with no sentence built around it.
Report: 876000 ft³
